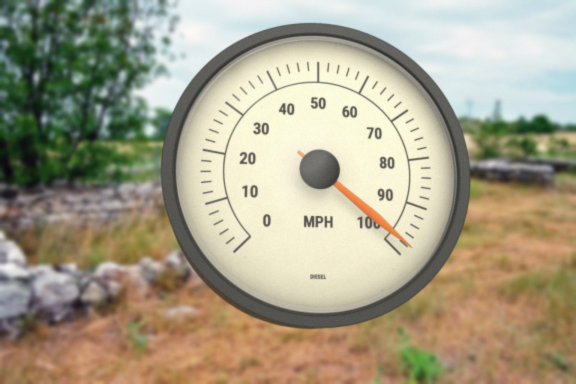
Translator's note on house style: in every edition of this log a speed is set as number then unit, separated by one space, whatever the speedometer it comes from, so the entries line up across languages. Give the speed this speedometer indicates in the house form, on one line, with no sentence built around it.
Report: 98 mph
